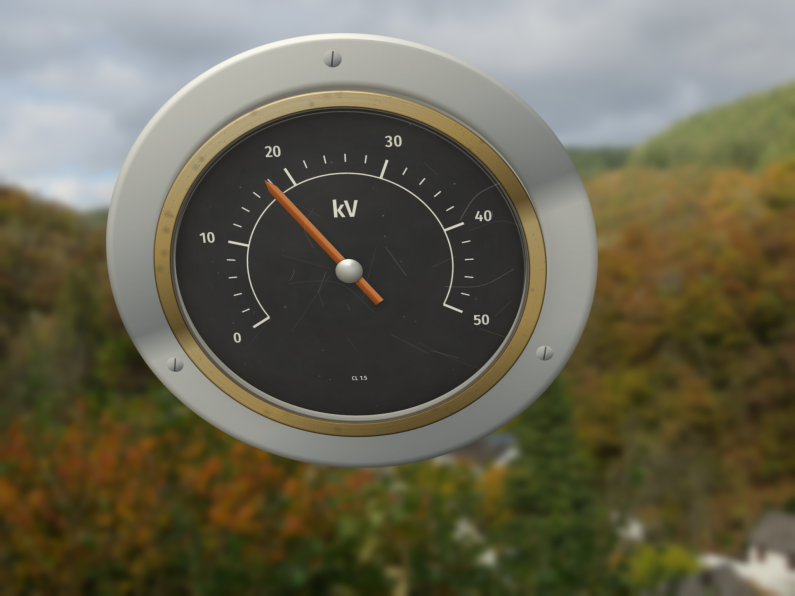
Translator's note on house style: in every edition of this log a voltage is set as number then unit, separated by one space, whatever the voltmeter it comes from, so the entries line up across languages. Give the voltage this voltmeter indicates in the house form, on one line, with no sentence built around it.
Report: 18 kV
